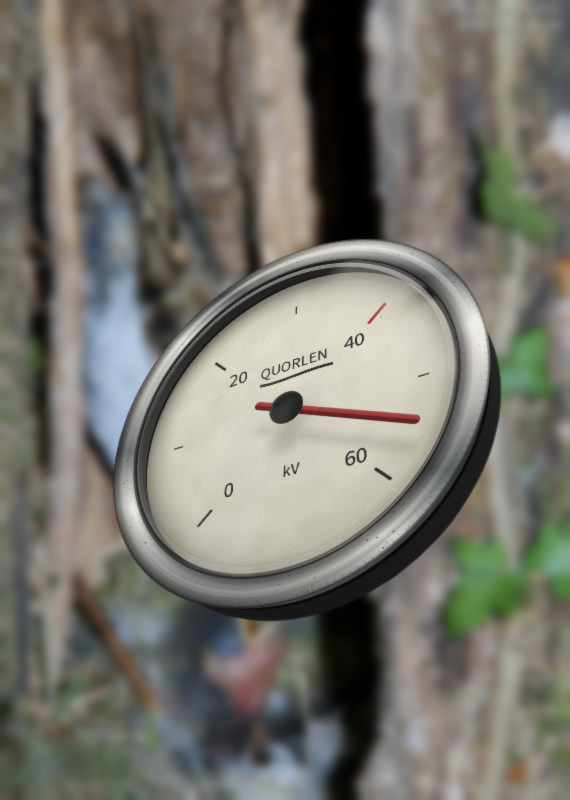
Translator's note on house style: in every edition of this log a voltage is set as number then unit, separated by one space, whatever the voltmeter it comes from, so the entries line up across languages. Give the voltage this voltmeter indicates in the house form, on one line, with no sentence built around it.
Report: 55 kV
